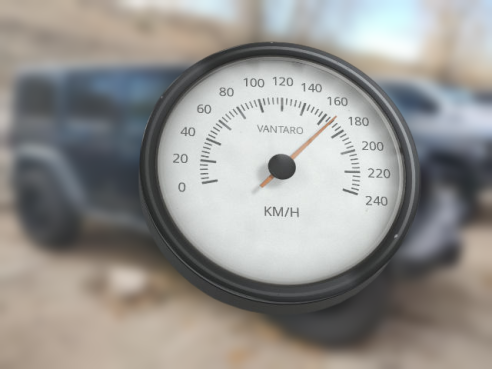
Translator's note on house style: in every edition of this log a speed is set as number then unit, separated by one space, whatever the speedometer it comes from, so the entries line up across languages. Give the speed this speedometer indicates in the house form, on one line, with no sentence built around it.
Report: 168 km/h
